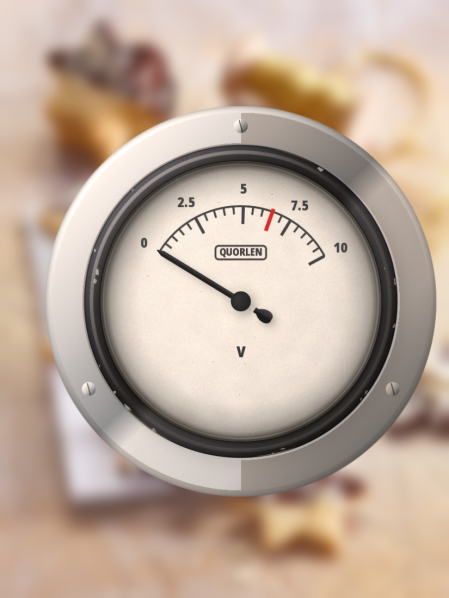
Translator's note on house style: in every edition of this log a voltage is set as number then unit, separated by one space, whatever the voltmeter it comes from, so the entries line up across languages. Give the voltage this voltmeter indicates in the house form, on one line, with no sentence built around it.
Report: 0 V
